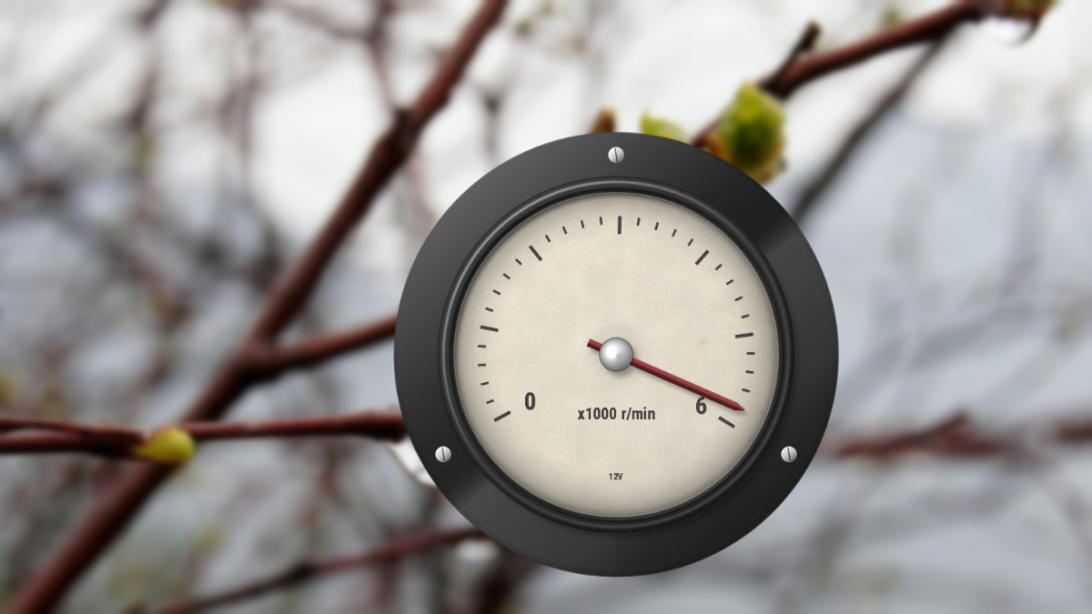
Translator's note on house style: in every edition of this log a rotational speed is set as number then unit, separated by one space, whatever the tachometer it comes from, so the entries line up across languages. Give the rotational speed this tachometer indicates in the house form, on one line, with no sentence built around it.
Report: 5800 rpm
